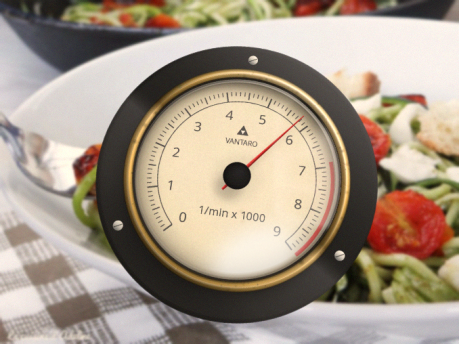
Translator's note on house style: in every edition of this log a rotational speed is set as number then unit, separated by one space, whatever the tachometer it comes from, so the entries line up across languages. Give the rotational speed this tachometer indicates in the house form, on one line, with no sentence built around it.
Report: 5800 rpm
